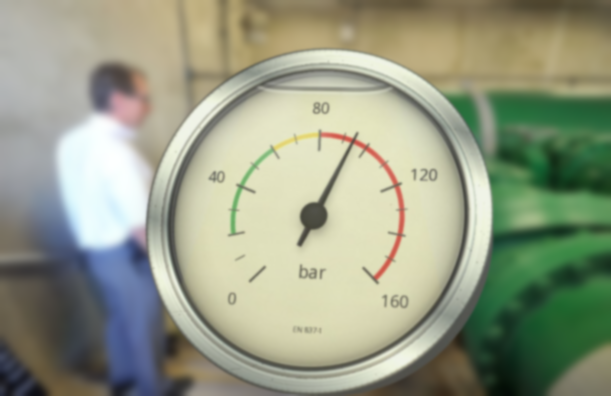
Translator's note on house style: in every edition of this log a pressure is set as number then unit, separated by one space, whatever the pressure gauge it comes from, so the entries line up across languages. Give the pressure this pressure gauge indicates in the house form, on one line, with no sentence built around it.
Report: 95 bar
